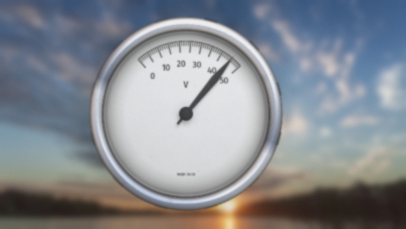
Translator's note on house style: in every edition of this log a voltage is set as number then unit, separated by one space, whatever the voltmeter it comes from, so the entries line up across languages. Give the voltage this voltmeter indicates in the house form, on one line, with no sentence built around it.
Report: 45 V
